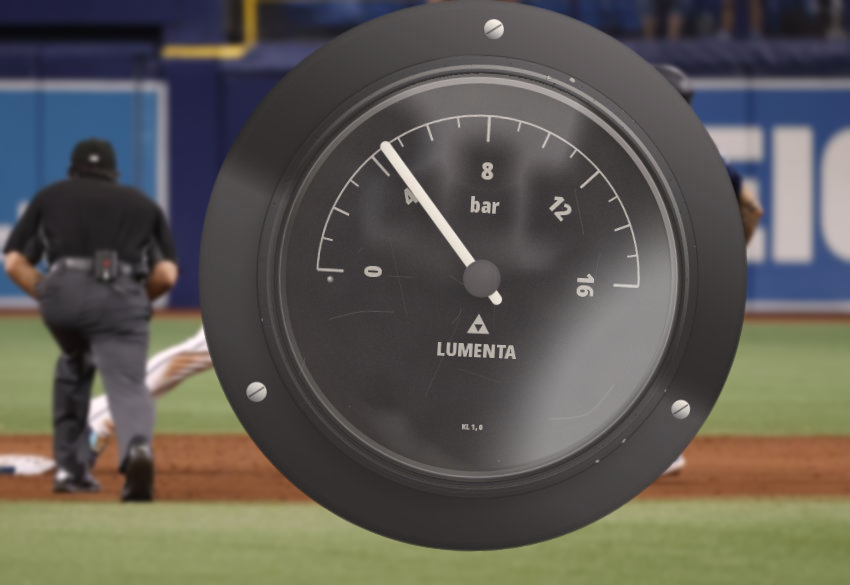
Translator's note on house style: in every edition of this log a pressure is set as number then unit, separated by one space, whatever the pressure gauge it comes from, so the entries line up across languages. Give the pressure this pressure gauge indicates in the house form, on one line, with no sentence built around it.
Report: 4.5 bar
